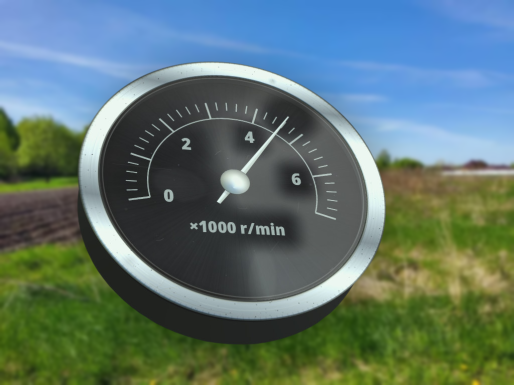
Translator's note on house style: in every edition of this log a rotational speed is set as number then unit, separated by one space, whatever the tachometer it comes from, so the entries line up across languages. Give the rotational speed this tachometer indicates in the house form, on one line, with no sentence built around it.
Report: 4600 rpm
